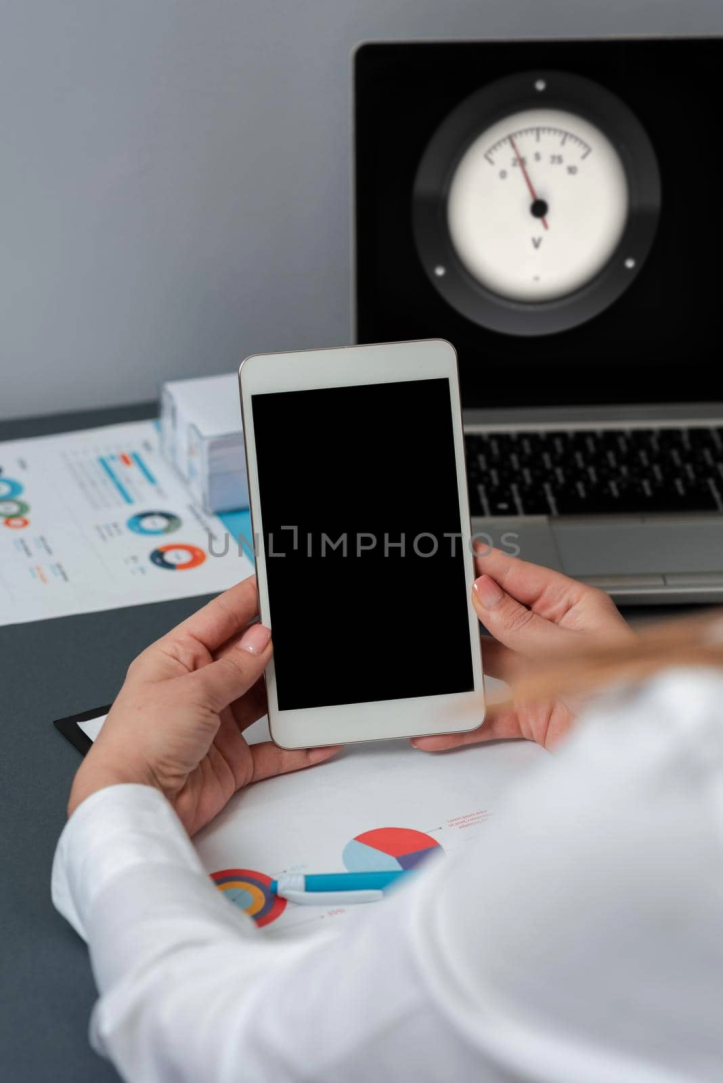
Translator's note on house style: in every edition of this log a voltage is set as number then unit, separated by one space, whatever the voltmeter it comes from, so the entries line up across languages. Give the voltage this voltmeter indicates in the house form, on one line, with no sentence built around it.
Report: 2.5 V
